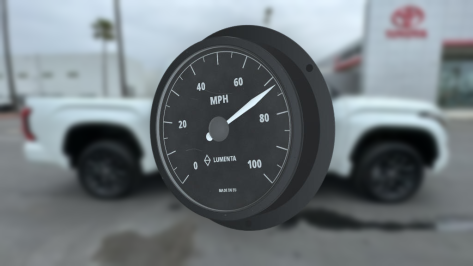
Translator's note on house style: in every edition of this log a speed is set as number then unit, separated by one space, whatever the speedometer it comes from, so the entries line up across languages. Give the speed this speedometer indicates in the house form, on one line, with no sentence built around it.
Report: 72.5 mph
